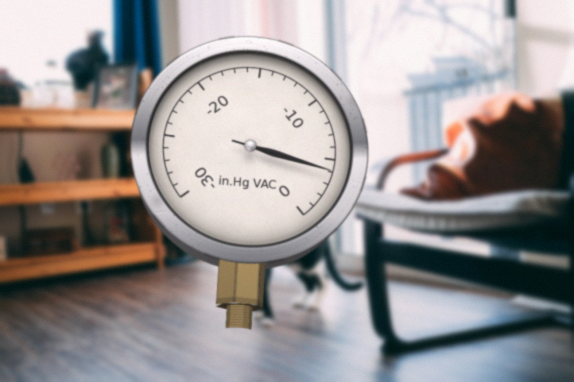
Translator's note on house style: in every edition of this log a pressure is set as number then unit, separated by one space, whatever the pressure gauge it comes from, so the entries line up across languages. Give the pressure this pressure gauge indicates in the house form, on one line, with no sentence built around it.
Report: -4 inHg
